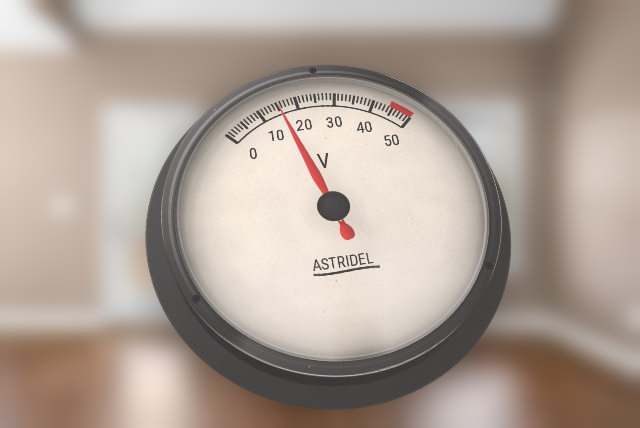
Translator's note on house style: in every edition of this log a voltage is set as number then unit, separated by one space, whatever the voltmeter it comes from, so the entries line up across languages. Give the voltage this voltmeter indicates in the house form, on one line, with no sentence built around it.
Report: 15 V
